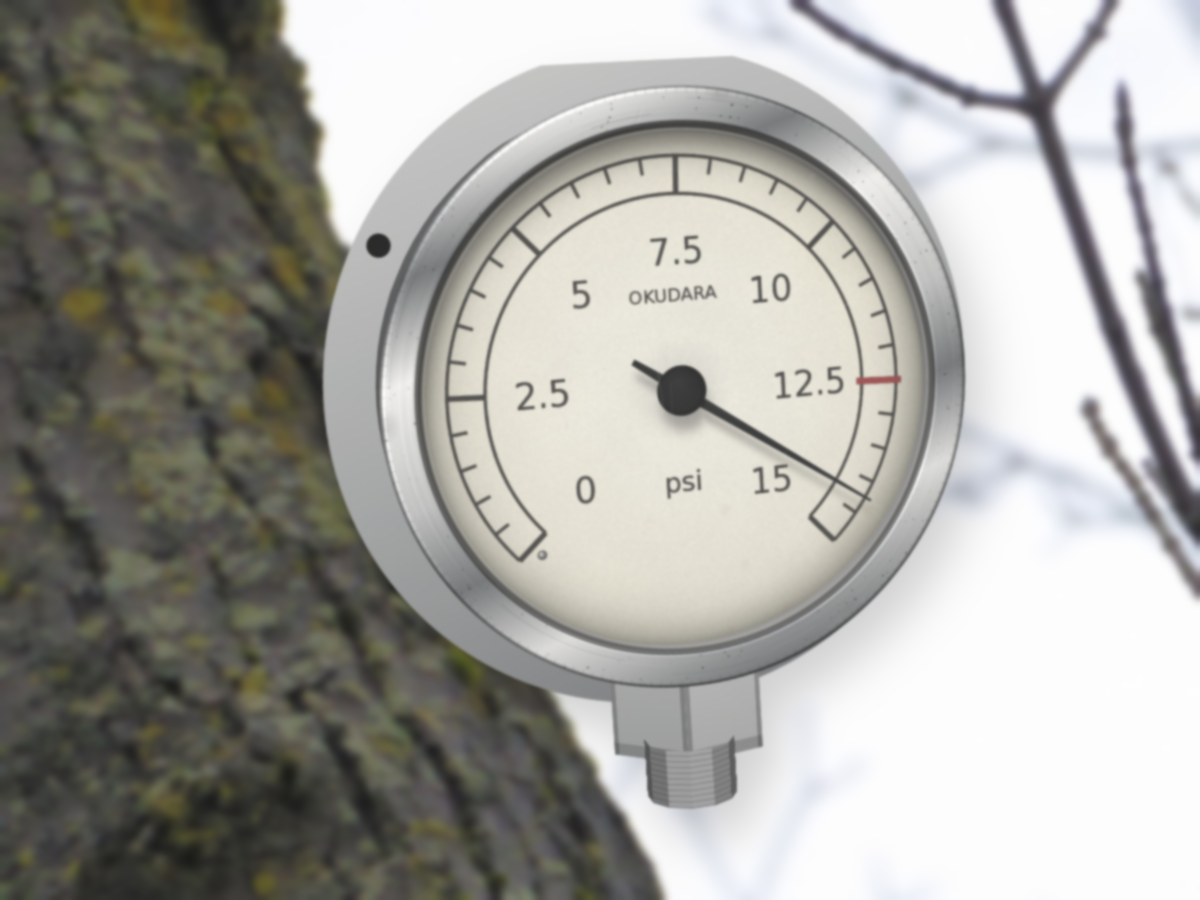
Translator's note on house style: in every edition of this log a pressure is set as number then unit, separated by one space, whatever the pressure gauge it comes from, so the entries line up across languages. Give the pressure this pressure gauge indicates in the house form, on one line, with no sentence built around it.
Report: 14.25 psi
